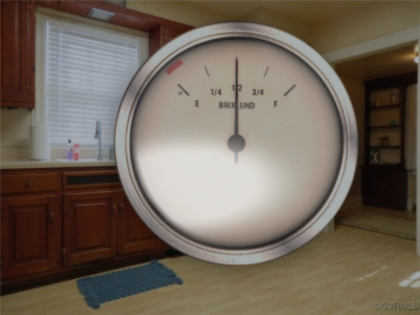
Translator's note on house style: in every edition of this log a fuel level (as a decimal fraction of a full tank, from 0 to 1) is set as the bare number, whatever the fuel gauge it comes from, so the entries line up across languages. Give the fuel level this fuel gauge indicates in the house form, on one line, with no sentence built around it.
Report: 0.5
